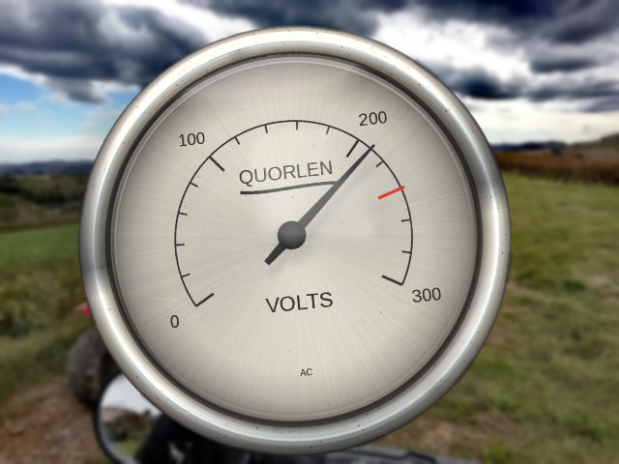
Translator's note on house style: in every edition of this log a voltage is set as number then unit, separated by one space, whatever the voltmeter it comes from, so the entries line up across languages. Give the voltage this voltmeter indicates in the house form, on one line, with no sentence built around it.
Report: 210 V
